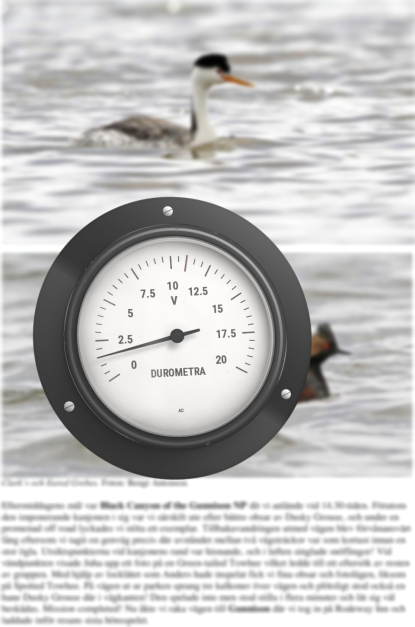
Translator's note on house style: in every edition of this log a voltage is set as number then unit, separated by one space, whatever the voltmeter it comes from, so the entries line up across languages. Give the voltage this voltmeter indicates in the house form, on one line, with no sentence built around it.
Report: 1.5 V
